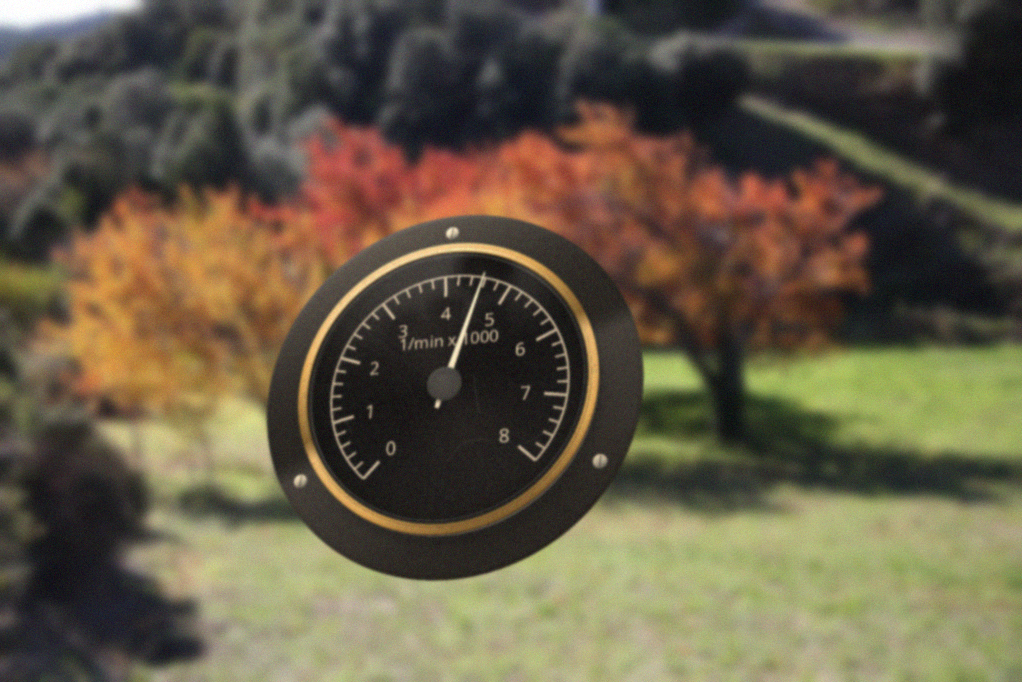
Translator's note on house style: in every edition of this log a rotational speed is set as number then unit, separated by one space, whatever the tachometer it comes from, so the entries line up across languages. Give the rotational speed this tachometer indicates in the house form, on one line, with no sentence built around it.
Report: 4600 rpm
